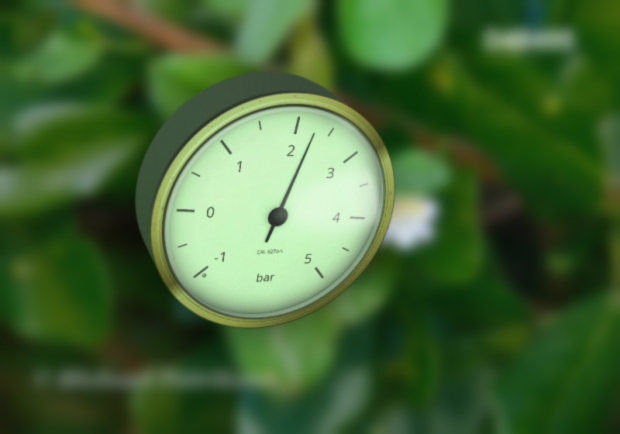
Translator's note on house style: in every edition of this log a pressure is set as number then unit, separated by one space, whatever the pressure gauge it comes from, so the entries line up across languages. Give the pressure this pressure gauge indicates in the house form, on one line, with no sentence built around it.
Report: 2.25 bar
